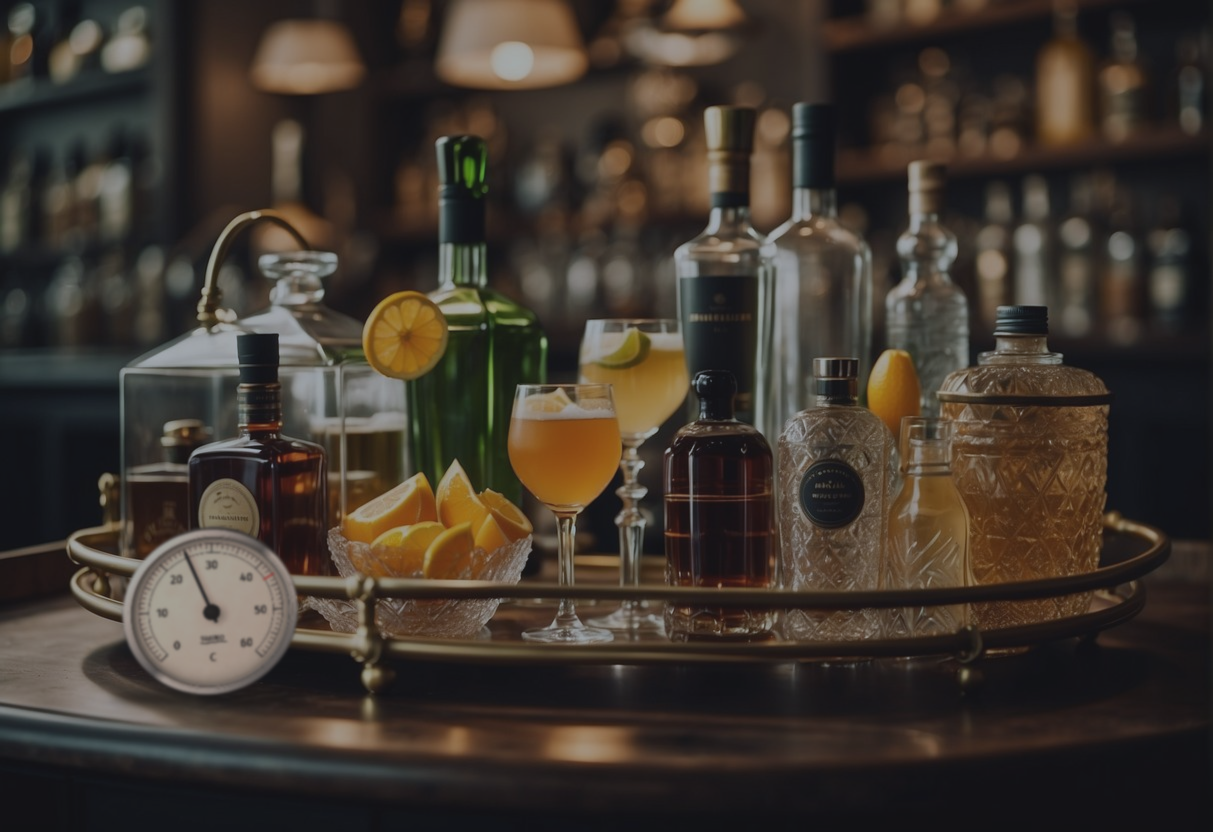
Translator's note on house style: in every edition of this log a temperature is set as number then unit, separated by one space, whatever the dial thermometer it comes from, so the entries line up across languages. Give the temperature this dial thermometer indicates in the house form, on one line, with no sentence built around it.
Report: 25 °C
